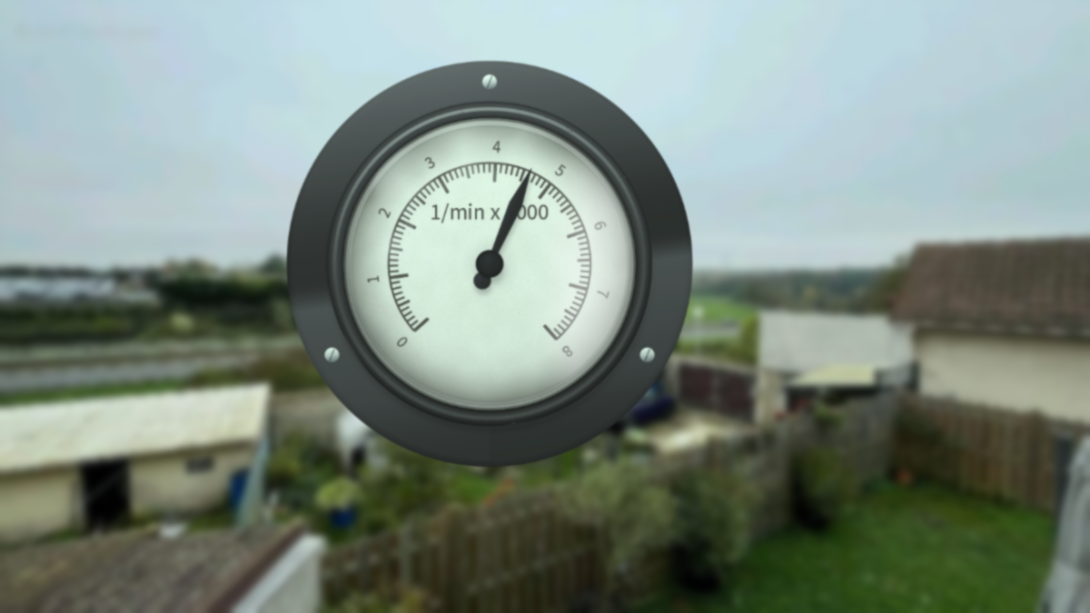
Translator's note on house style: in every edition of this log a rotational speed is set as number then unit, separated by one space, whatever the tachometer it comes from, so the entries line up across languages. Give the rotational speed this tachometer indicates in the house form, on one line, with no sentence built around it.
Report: 4600 rpm
